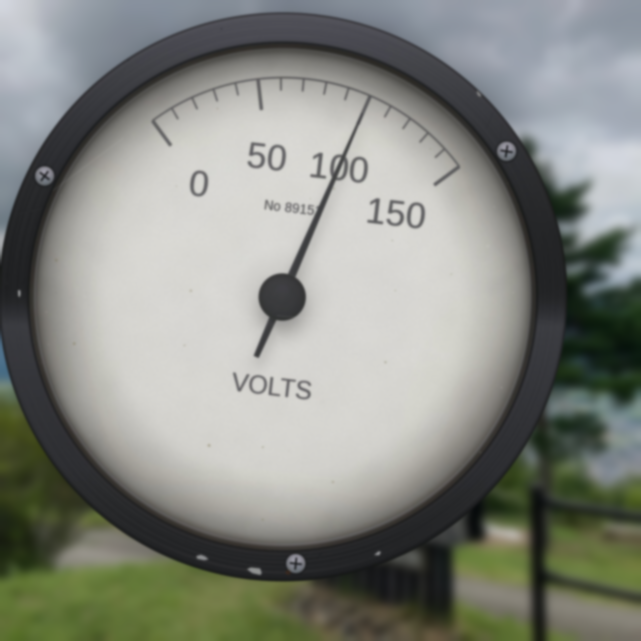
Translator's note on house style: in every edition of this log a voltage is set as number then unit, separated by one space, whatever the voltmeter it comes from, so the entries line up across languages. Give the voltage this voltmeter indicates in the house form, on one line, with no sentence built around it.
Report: 100 V
